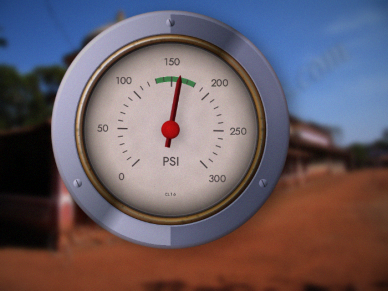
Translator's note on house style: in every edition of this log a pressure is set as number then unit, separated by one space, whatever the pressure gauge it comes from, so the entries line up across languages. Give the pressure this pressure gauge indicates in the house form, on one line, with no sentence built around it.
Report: 160 psi
